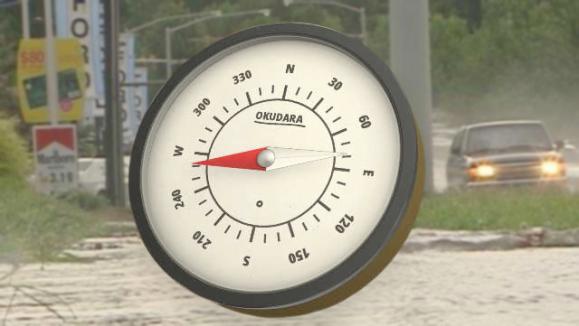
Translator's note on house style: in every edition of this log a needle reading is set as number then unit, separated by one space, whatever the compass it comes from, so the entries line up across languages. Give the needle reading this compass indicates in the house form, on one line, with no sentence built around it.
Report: 260 °
